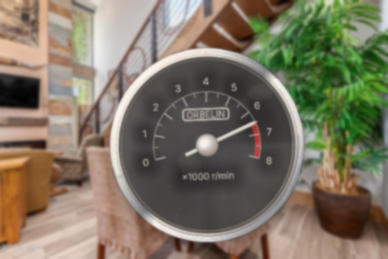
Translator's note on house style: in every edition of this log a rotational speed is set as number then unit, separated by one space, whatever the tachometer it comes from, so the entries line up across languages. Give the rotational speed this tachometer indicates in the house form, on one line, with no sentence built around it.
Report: 6500 rpm
